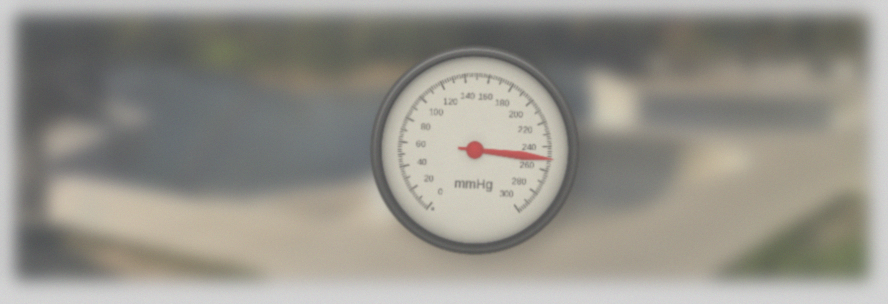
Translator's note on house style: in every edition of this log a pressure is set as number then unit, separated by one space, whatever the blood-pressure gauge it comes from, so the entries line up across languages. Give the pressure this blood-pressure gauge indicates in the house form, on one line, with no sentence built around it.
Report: 250 mmHg
